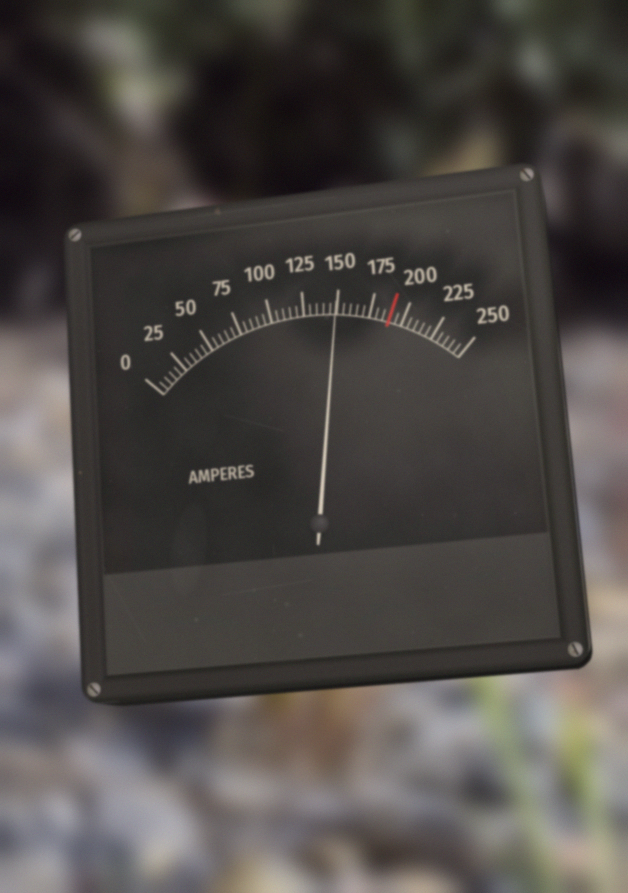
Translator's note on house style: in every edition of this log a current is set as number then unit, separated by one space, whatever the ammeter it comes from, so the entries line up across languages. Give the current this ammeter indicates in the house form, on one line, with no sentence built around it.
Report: 150 A
